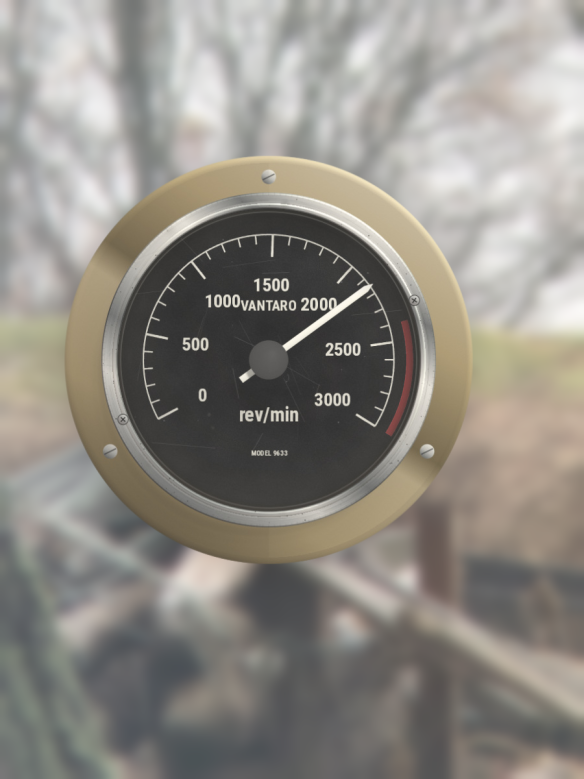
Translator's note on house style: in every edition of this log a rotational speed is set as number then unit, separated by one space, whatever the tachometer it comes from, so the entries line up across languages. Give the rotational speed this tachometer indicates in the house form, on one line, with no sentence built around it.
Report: 2150 rpm
